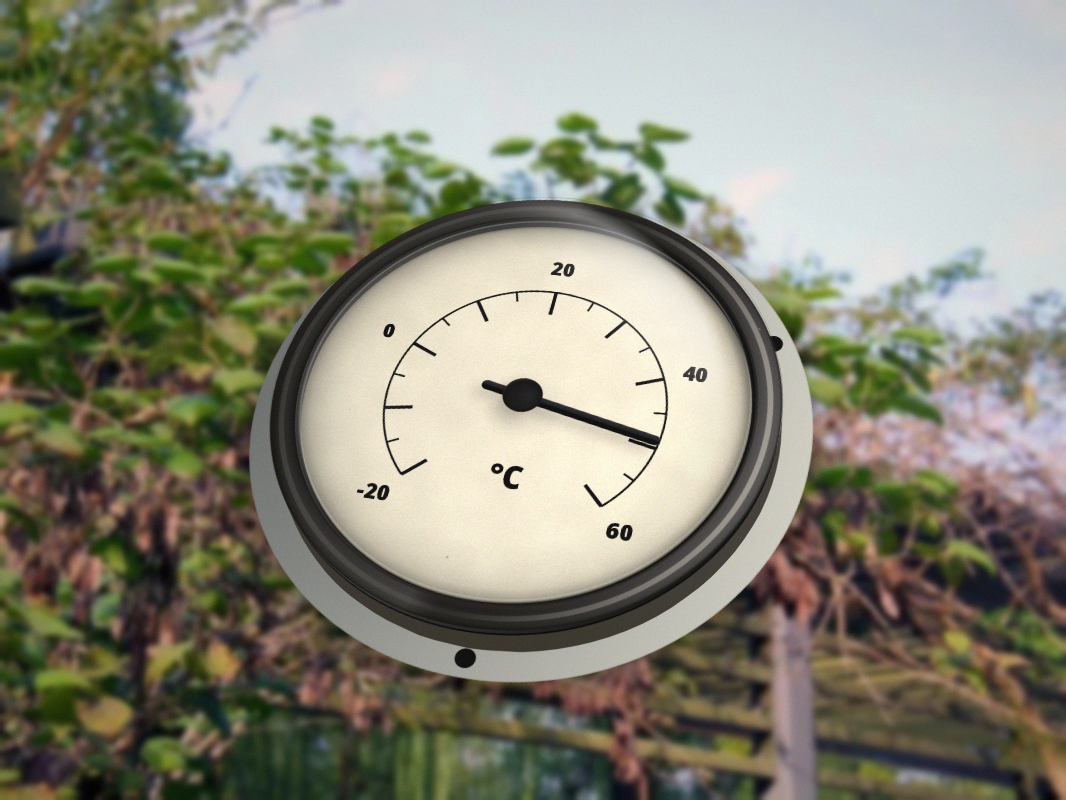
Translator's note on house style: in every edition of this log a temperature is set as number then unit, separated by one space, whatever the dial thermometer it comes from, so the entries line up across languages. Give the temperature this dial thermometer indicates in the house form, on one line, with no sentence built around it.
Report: 50 °C
